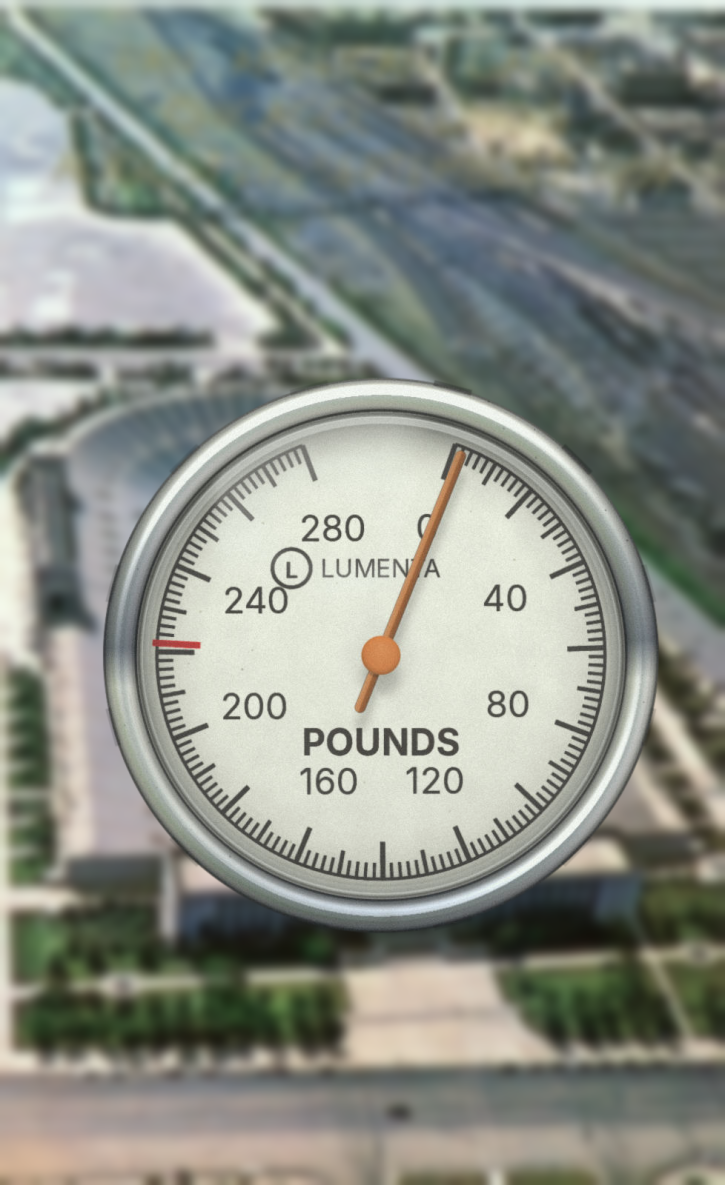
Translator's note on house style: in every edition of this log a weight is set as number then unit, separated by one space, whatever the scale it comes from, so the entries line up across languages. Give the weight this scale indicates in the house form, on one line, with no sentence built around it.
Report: 2 lb
